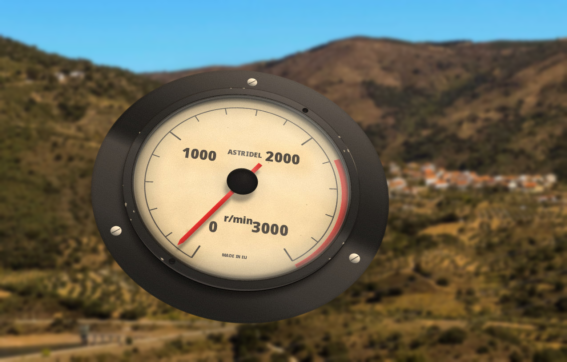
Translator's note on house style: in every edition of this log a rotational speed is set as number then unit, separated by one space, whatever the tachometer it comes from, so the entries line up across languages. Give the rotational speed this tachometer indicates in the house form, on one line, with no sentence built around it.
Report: 100 rpm
